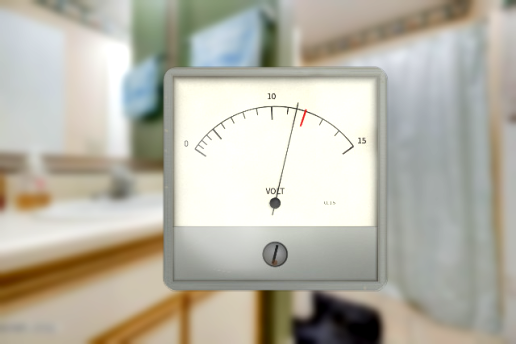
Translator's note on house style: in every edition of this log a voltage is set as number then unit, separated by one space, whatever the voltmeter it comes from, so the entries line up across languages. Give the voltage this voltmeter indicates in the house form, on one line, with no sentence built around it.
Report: 11.5 V
